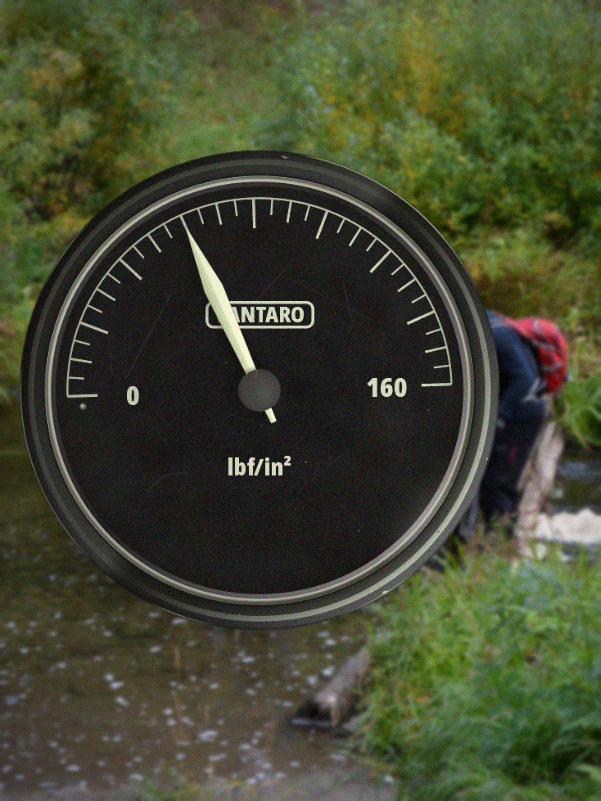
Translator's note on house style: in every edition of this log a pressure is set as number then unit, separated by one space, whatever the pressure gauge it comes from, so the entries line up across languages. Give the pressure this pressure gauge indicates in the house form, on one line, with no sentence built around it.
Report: 60 psi
